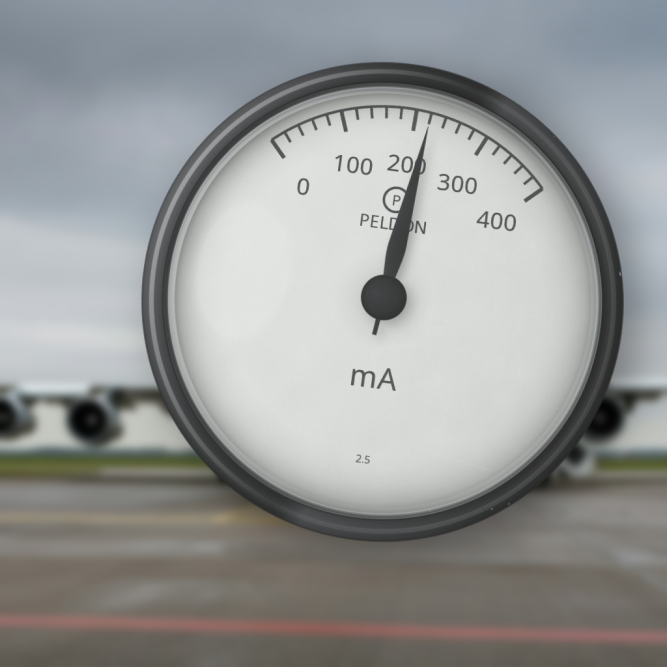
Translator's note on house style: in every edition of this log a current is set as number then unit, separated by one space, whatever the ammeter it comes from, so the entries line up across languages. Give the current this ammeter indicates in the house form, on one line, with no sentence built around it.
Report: 220 mA
